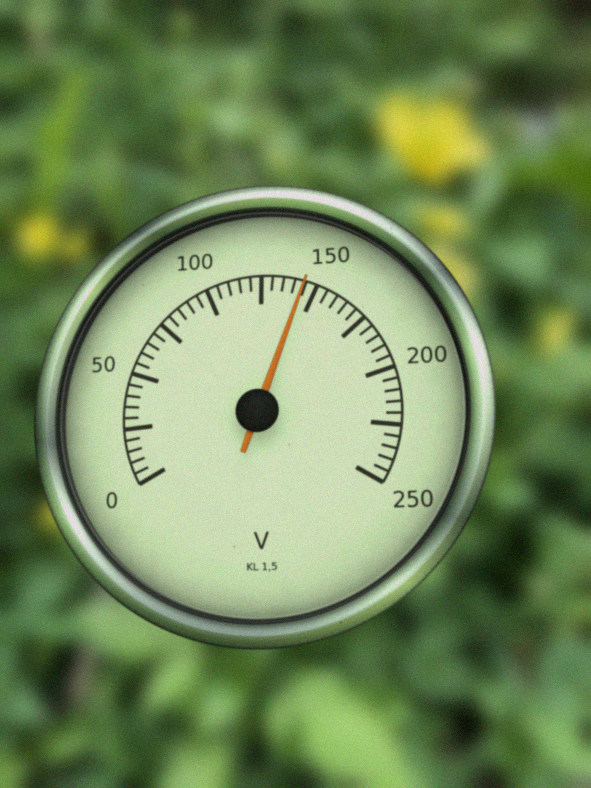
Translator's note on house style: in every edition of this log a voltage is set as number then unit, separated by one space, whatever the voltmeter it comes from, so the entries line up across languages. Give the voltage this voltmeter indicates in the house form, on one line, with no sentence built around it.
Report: 145 V
